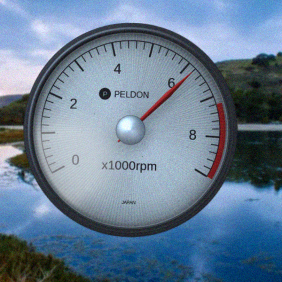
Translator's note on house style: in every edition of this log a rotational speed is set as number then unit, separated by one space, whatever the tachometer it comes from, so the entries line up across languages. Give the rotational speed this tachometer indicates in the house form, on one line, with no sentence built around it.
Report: 6200 rpm
